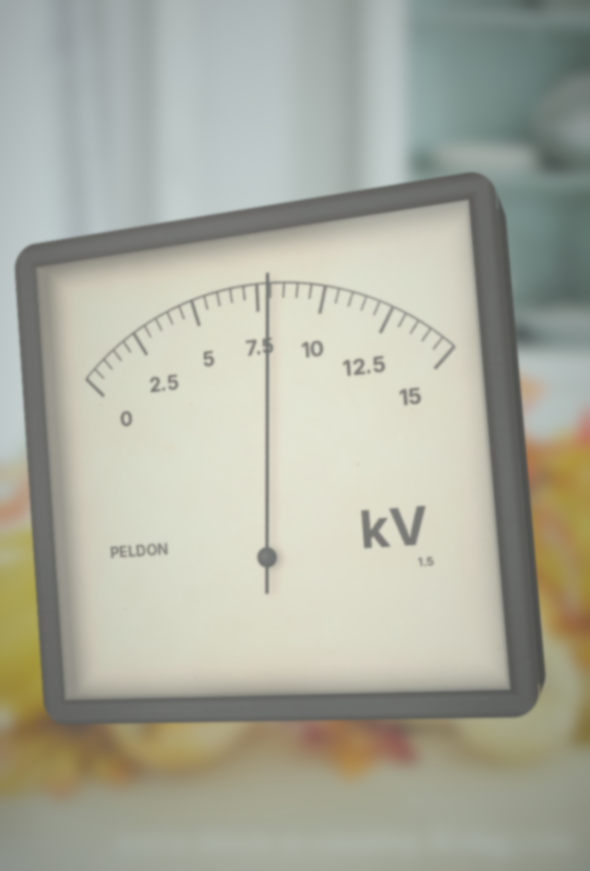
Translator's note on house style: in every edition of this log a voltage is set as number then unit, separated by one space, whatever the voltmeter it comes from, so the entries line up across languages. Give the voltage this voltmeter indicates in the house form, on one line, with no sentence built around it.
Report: 8 kV
